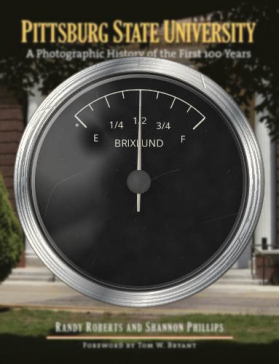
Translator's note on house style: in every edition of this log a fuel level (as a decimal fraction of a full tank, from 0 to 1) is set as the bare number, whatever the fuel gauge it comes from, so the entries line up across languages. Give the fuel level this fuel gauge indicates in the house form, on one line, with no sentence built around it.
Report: 0.5
